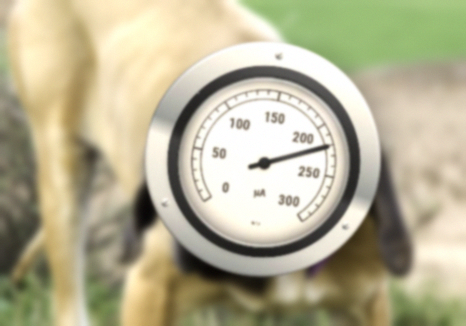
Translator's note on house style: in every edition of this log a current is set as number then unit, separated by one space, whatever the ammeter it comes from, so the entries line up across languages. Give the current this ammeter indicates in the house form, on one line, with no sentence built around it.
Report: 220 µA
